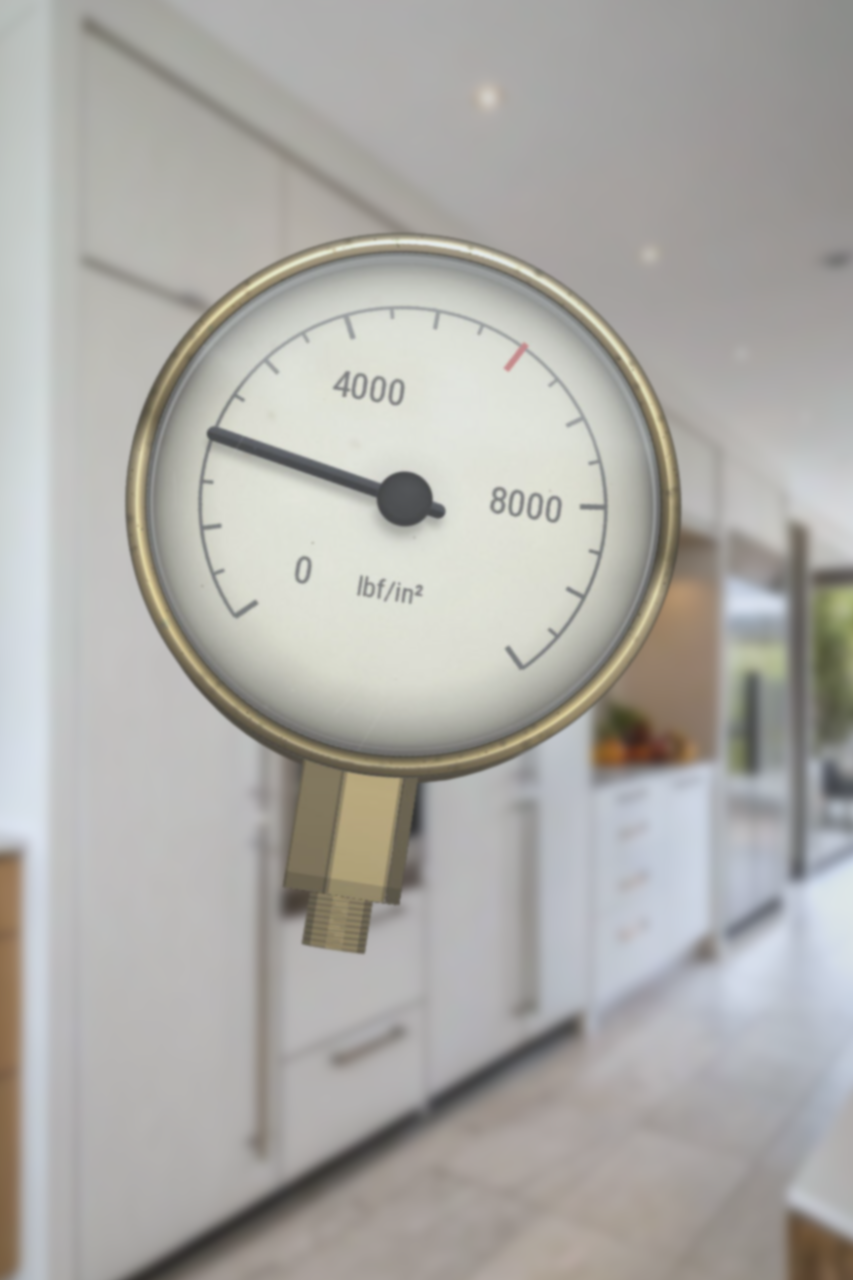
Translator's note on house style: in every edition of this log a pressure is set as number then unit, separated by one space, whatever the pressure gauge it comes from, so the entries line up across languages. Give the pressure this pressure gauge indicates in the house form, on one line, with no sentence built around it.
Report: 2000 psi
